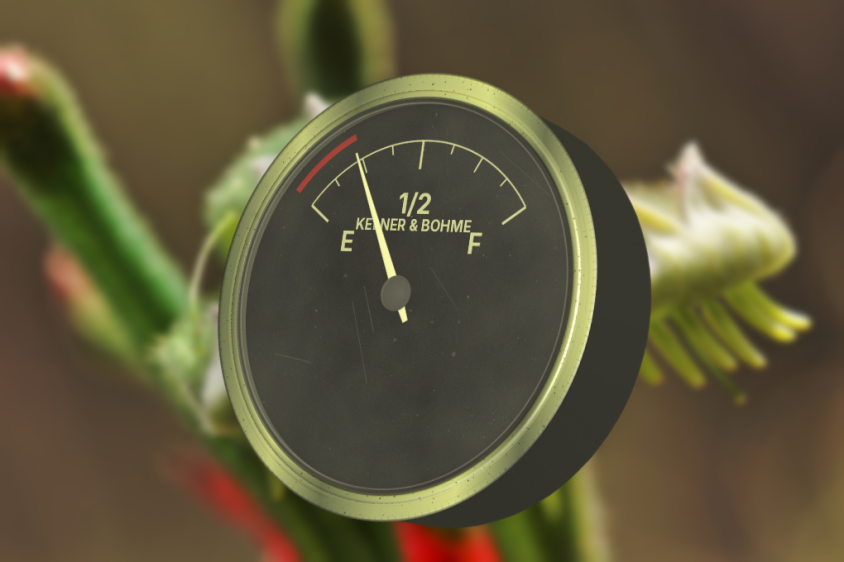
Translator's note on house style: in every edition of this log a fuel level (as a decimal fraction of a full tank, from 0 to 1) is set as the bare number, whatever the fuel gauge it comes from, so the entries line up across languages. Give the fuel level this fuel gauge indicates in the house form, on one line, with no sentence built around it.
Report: 0.25
